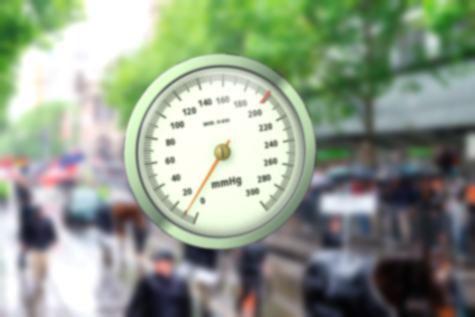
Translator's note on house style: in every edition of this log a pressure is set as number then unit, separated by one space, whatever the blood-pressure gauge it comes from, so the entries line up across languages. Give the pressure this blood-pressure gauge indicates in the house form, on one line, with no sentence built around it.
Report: 10 mmHg
